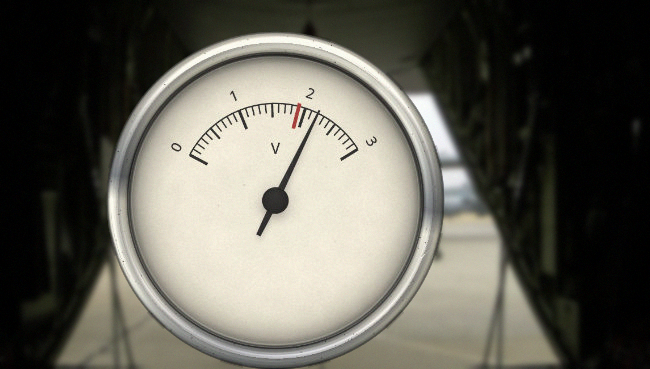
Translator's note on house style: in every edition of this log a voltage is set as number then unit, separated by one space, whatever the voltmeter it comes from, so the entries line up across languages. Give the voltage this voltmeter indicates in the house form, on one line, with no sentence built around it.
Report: 2.2 V
